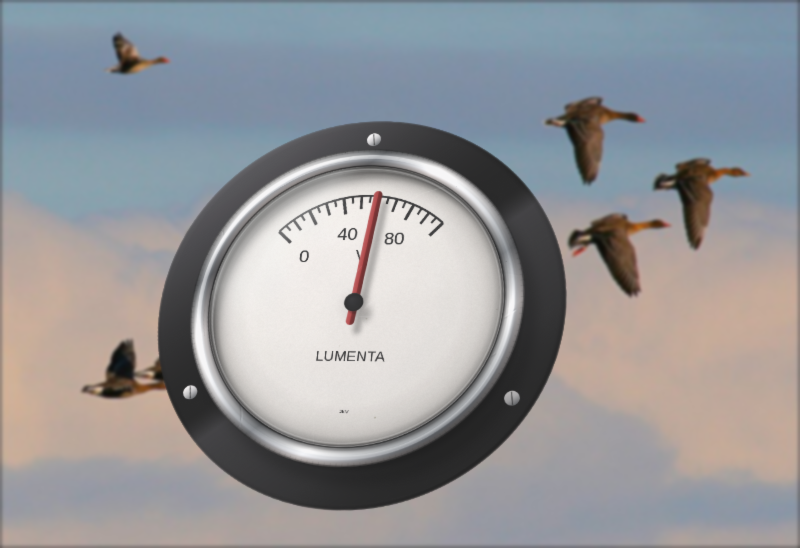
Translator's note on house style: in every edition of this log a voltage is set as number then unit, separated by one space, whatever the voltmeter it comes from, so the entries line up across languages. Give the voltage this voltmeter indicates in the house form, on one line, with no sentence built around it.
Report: 60 V
